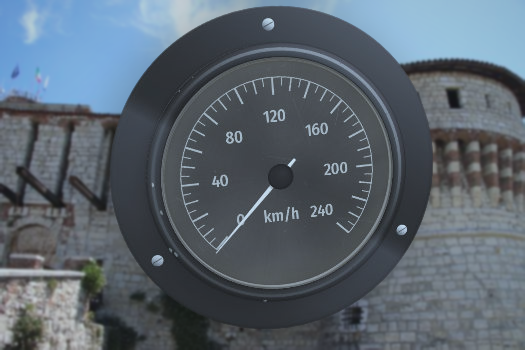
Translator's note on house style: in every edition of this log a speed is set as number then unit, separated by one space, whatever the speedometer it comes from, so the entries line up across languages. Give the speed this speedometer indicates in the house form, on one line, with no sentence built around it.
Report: 0 km/h
